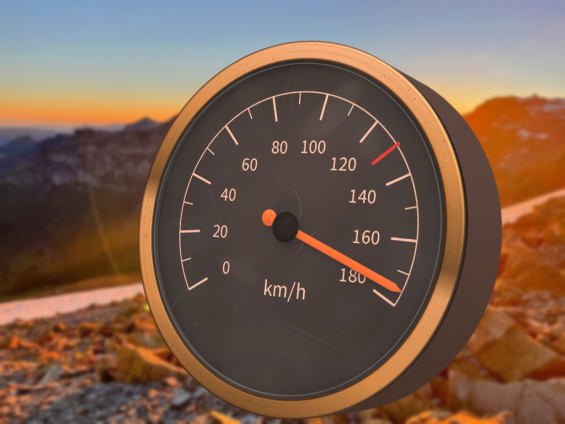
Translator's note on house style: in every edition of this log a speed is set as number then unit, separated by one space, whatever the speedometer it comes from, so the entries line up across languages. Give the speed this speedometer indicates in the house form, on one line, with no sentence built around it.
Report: 175 km/h
